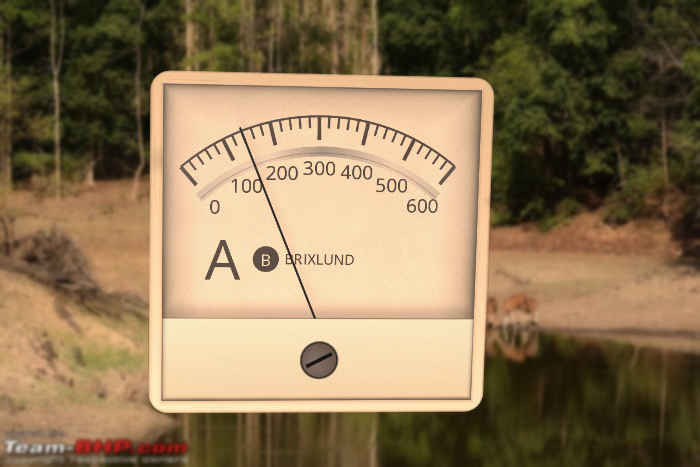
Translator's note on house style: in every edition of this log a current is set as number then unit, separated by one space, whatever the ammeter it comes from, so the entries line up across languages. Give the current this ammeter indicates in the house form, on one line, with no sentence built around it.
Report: 140 A
